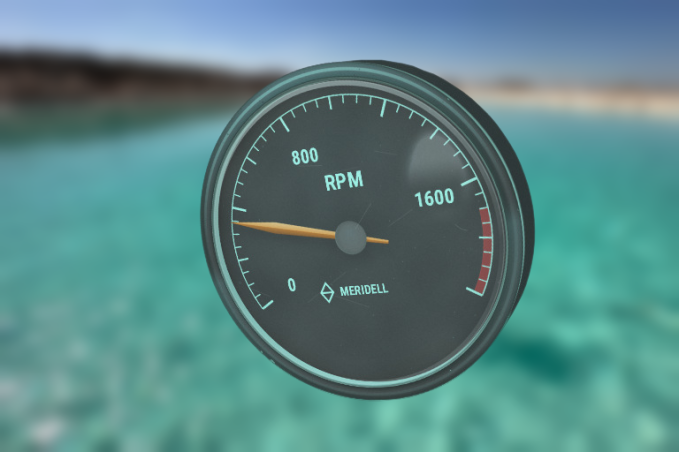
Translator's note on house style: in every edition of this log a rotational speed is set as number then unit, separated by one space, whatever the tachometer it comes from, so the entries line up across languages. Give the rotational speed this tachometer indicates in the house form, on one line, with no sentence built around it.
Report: 350 rpm
